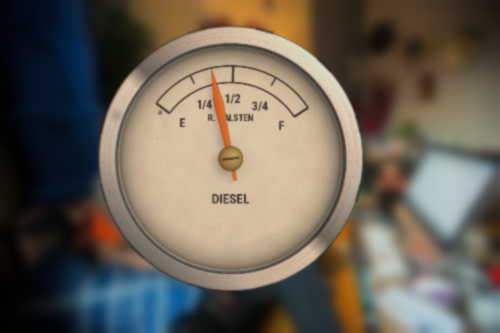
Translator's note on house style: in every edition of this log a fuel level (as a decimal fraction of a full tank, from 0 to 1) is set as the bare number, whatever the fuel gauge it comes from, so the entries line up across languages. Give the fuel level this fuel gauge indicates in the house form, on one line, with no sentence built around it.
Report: 0.375
